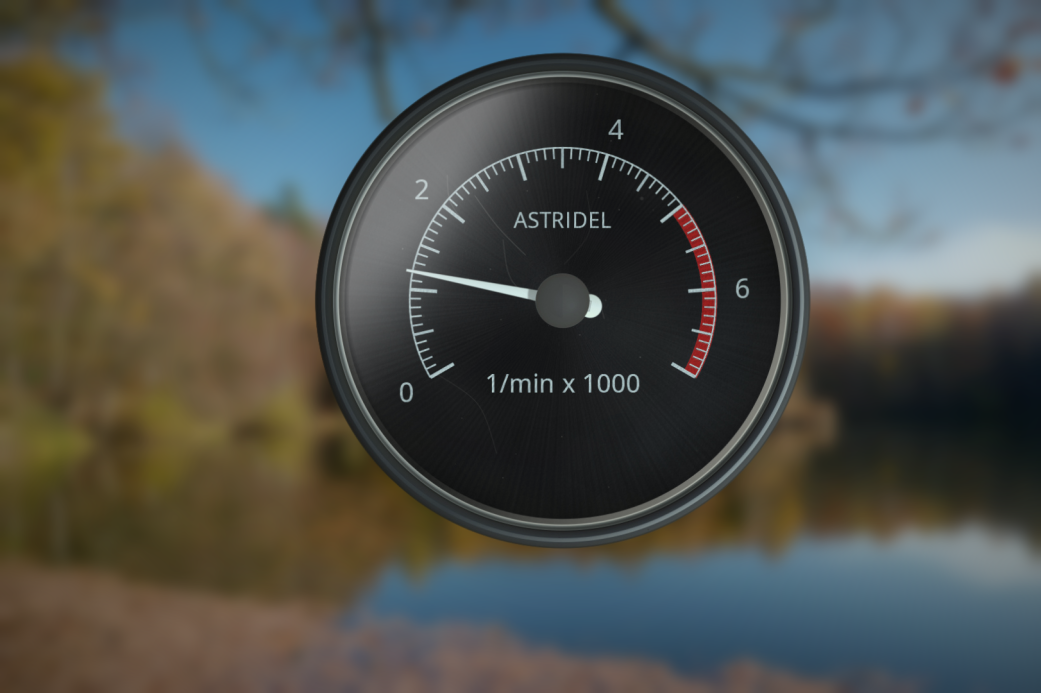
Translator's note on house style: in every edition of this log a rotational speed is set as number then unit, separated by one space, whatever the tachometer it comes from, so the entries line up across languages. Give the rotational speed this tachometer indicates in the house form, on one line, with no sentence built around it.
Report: 1200 rpm
